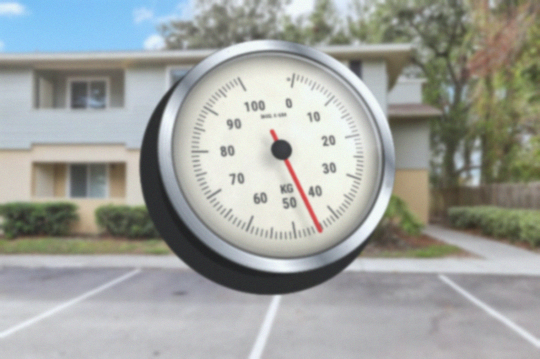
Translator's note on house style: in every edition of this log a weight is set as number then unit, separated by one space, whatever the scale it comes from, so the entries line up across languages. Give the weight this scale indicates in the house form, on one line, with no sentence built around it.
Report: 45 kg
